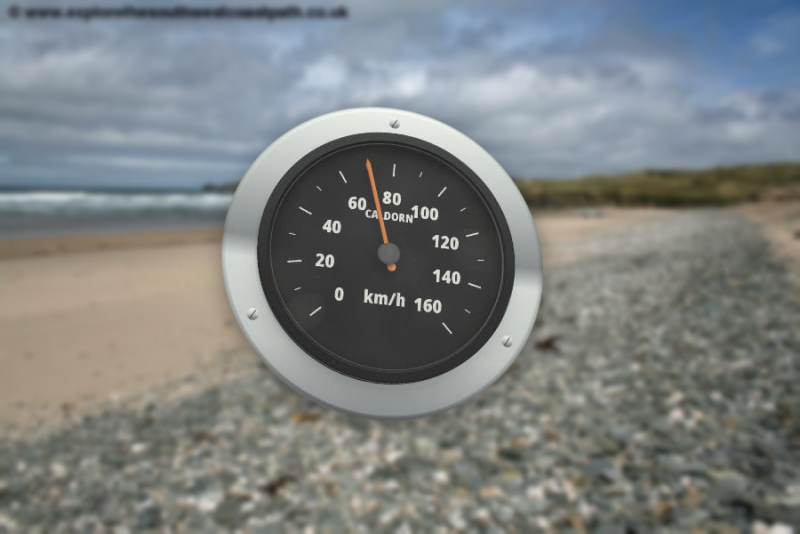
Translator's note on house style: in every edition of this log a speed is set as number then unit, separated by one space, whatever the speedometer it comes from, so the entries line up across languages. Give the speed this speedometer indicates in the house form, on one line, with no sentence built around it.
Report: 70 km/h
